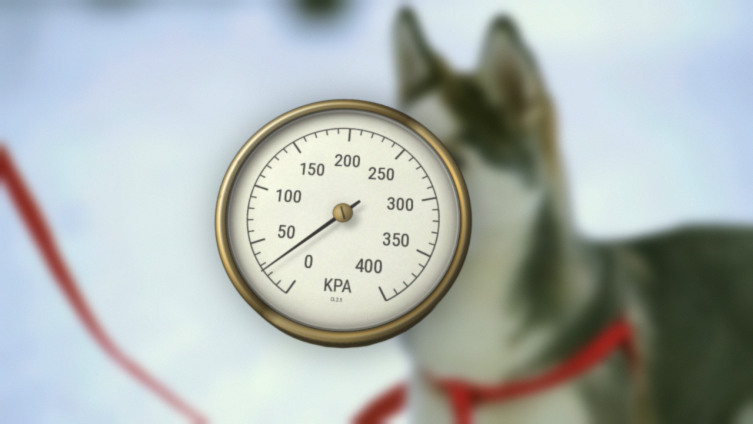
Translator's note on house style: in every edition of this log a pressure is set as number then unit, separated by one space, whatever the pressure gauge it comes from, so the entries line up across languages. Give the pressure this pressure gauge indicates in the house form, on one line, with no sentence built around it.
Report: 25 kPa
